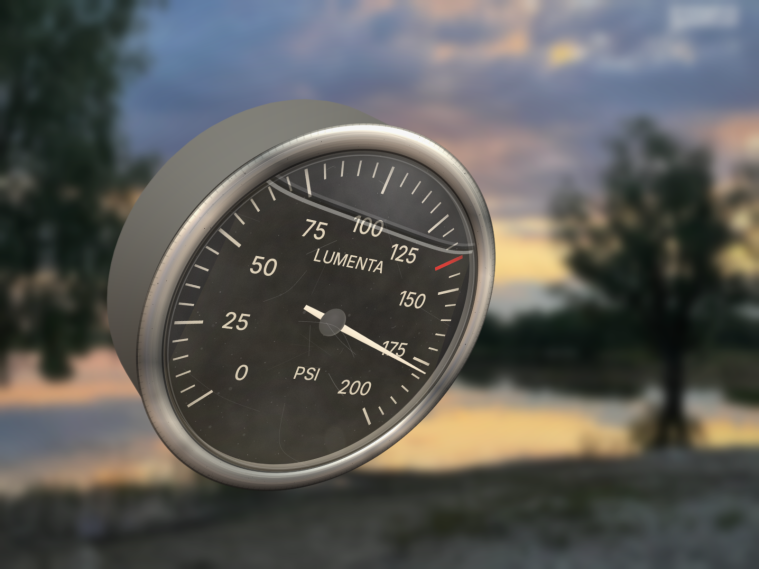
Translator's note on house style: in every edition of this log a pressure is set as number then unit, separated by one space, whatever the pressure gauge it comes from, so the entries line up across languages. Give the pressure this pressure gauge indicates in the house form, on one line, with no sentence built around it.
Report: 177.5 psi
